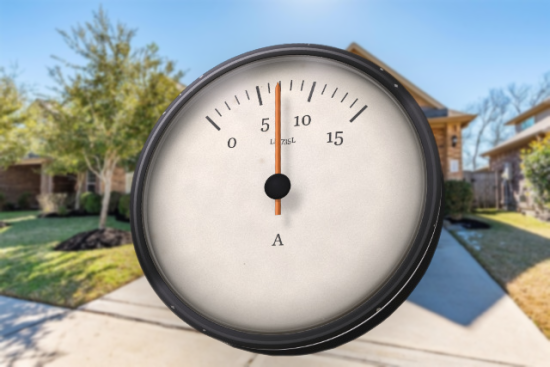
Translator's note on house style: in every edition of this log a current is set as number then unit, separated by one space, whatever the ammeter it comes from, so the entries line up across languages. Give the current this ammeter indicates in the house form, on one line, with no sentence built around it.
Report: 7 A
